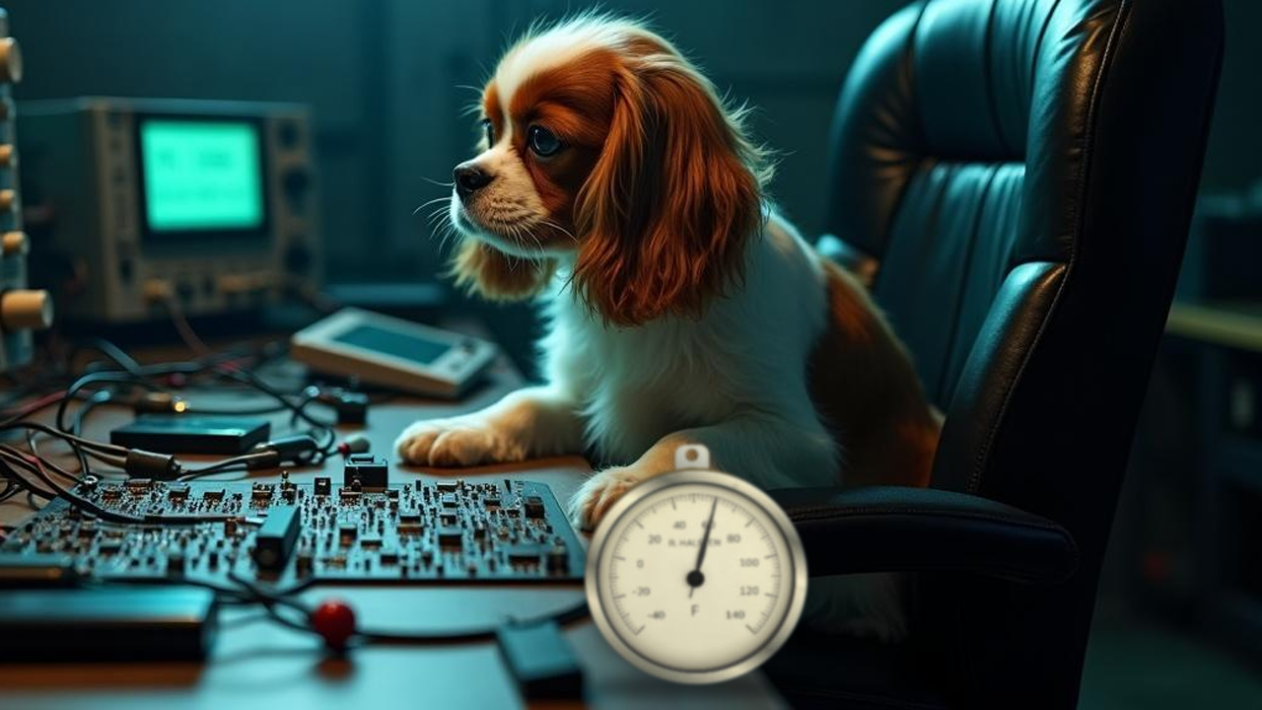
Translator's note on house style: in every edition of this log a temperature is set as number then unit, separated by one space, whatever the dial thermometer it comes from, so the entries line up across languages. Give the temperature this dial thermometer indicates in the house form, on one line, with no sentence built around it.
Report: 60 °F
